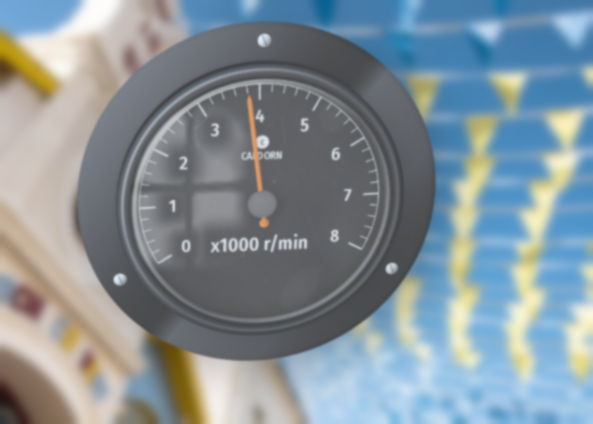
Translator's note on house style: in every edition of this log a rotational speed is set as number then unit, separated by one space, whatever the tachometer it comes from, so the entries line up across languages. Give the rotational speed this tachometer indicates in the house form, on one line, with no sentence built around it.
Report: 3800 rpm
